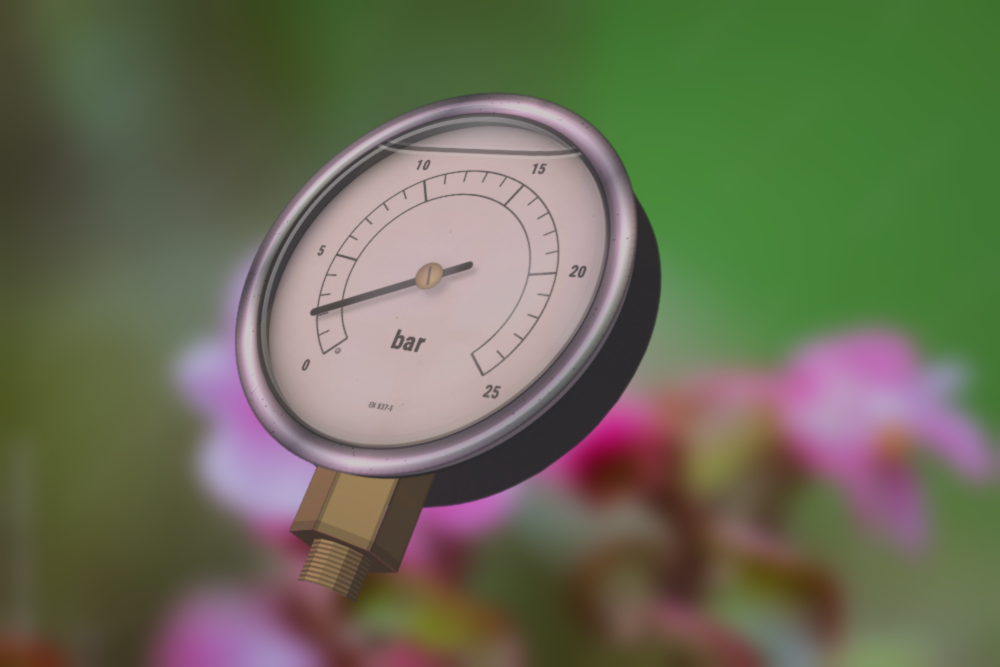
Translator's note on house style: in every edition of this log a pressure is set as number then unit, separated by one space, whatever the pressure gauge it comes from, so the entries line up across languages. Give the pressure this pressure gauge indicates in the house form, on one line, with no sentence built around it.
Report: 2 bar
